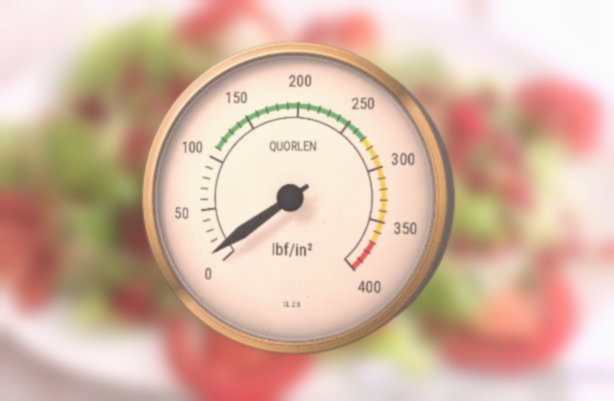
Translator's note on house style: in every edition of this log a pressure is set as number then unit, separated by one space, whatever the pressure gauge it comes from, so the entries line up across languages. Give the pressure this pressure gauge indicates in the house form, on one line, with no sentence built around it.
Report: 10 psi
